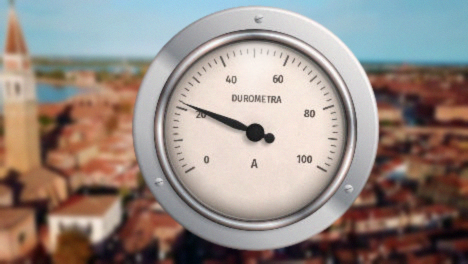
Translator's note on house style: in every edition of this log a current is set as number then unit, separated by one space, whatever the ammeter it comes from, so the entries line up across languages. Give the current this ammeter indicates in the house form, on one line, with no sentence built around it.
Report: 22 A
